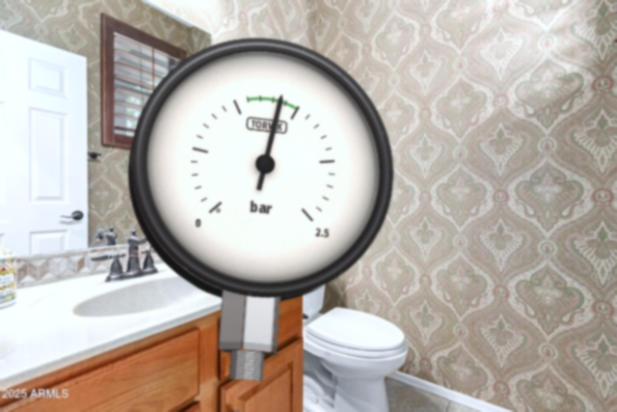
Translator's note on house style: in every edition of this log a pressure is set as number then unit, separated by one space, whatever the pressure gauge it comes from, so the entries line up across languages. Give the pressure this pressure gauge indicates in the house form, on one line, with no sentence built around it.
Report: 1.35 bar
